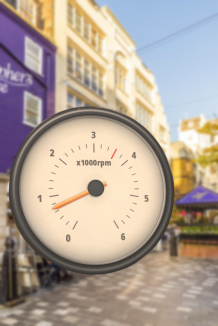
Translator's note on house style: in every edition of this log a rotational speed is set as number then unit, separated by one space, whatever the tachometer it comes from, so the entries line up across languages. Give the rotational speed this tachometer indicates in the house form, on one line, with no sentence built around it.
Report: 700 rpm
